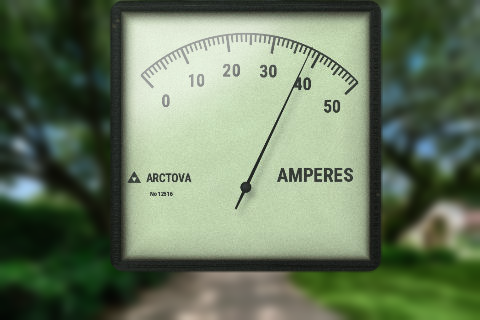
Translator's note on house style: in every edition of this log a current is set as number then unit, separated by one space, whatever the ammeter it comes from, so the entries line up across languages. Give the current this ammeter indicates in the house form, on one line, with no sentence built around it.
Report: 38 A
